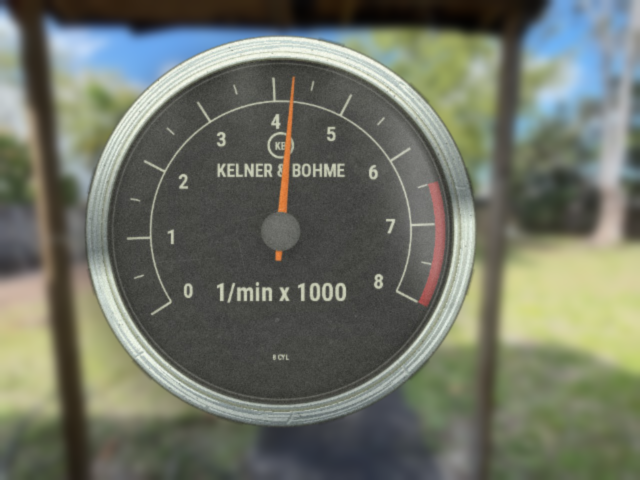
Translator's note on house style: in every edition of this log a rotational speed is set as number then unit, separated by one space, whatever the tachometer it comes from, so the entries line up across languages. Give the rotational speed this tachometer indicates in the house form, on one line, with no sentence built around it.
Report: 4250 rpm
